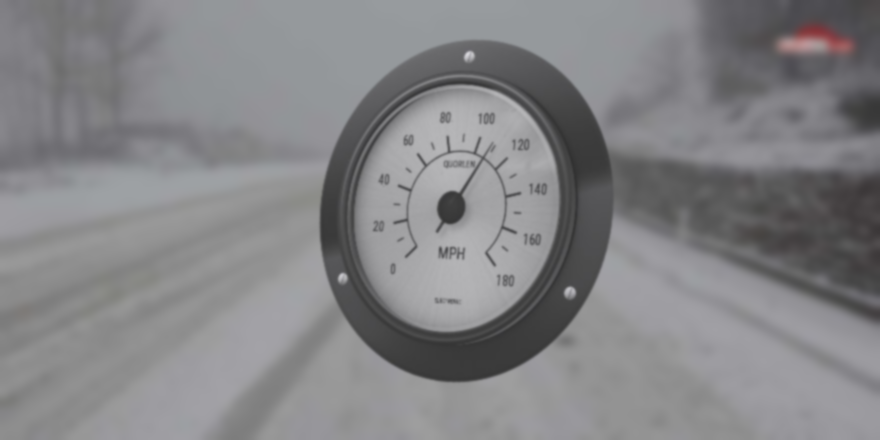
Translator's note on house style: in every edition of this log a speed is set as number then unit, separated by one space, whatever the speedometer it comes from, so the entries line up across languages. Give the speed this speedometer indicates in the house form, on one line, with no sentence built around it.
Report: 110 mph
